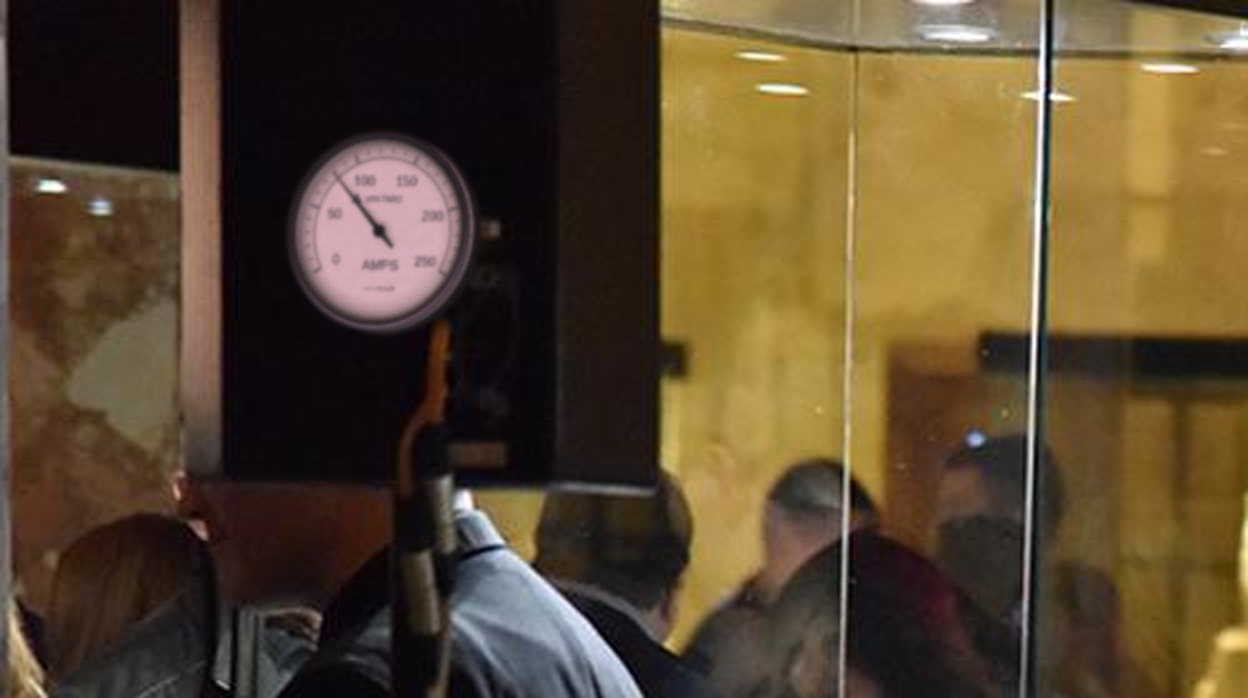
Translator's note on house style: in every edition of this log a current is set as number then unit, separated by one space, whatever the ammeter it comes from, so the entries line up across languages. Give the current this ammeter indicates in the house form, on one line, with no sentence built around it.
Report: 80 A
